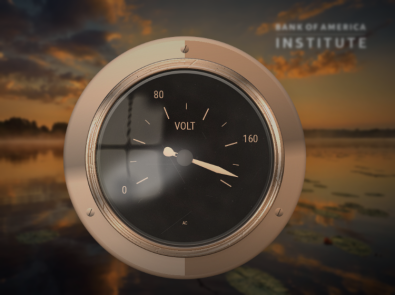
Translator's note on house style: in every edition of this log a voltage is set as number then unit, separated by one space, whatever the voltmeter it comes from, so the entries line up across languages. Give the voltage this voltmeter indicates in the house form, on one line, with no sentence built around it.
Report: 190 V
